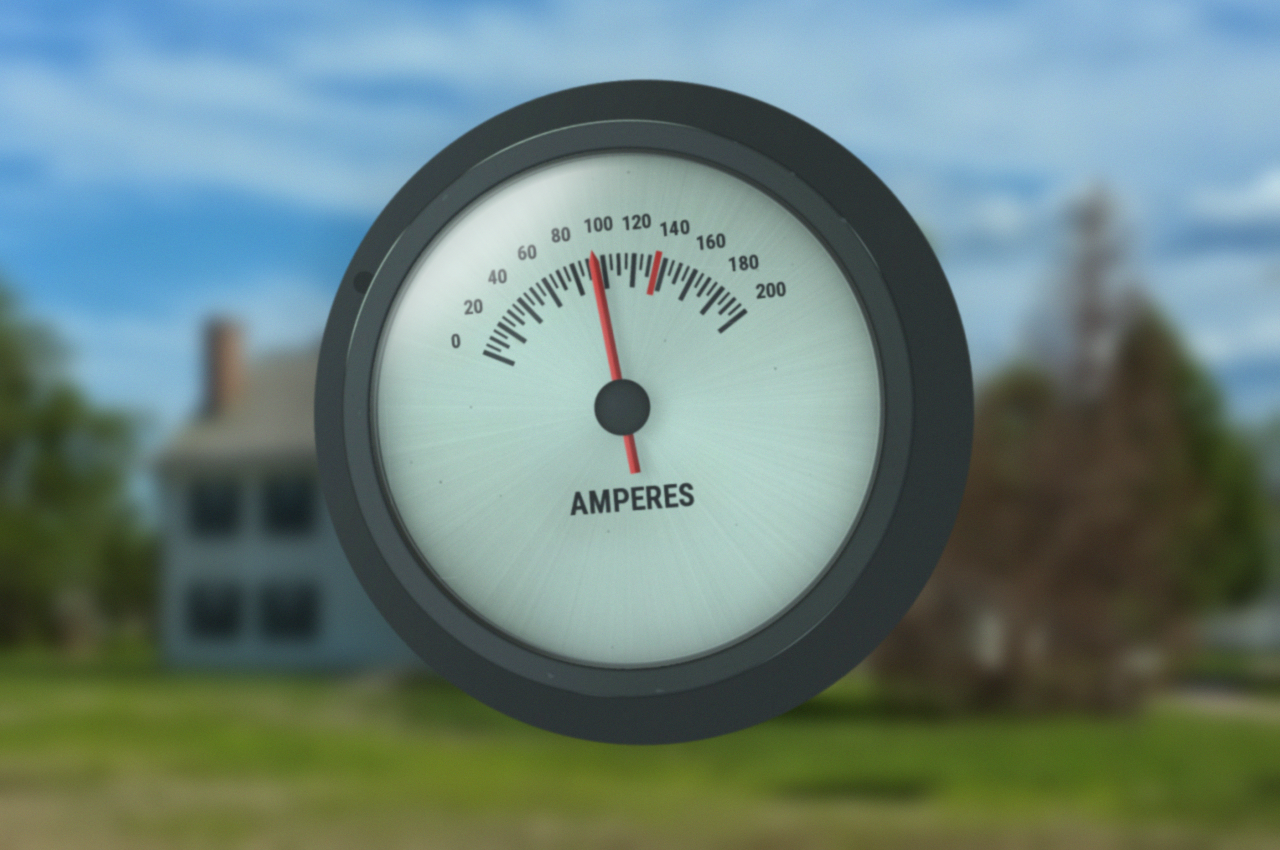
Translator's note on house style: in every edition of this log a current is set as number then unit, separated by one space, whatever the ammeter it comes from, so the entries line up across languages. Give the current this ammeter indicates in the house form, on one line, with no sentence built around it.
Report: 95 A
